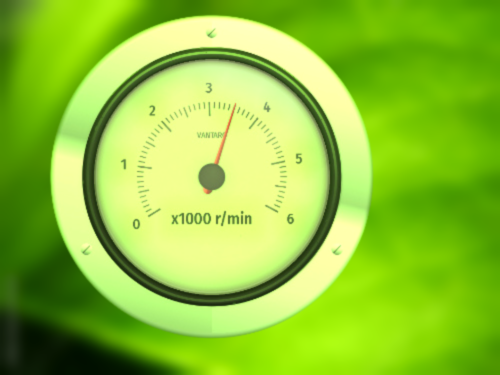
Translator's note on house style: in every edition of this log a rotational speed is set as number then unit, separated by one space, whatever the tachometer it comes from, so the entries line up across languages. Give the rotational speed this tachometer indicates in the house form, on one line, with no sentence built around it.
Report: 3500 rpm
